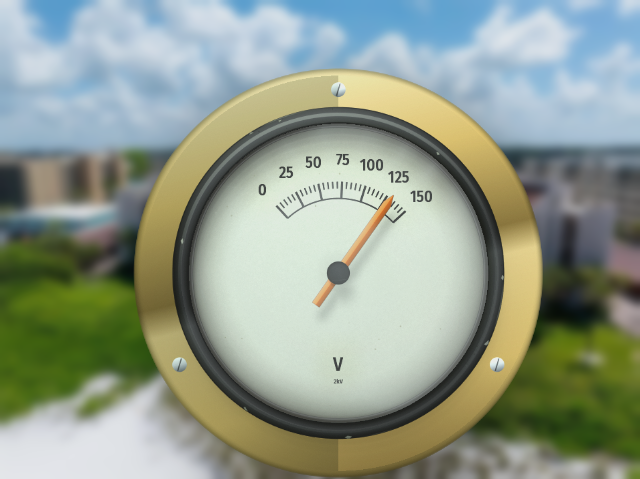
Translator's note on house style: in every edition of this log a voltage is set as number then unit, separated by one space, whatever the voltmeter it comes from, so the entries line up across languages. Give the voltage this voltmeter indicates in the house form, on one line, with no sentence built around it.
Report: 130 V
